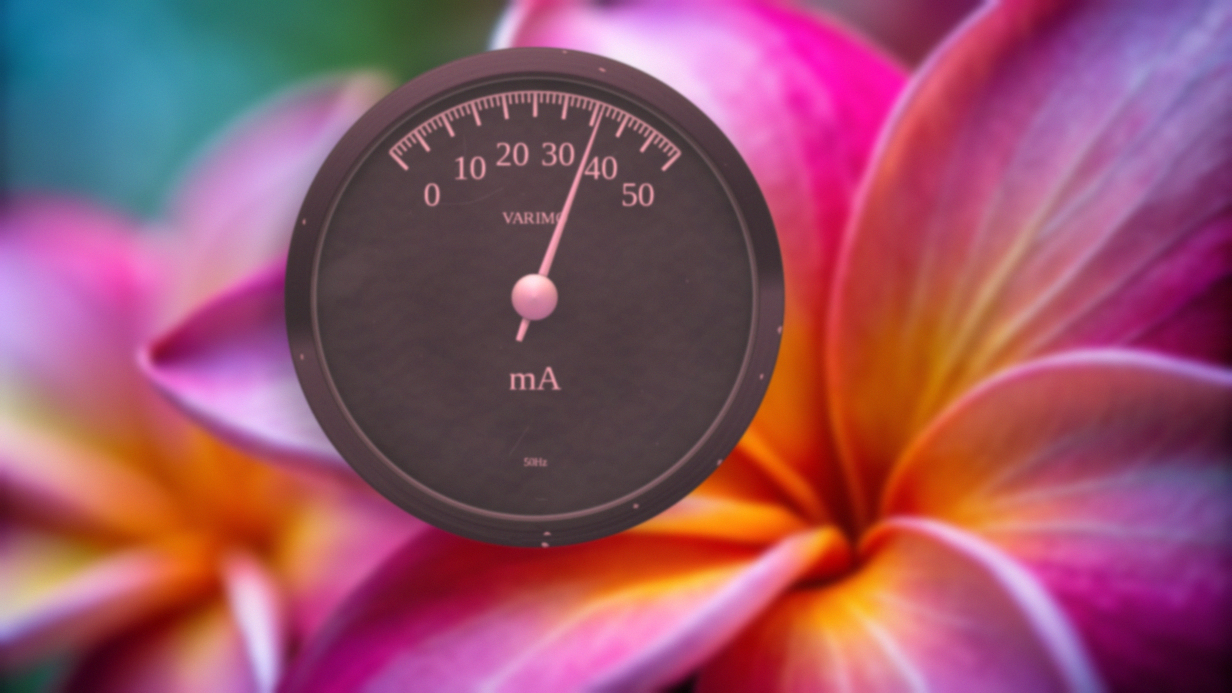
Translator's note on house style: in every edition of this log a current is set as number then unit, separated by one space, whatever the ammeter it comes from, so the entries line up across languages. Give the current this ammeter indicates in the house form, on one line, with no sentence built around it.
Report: 36 mA
